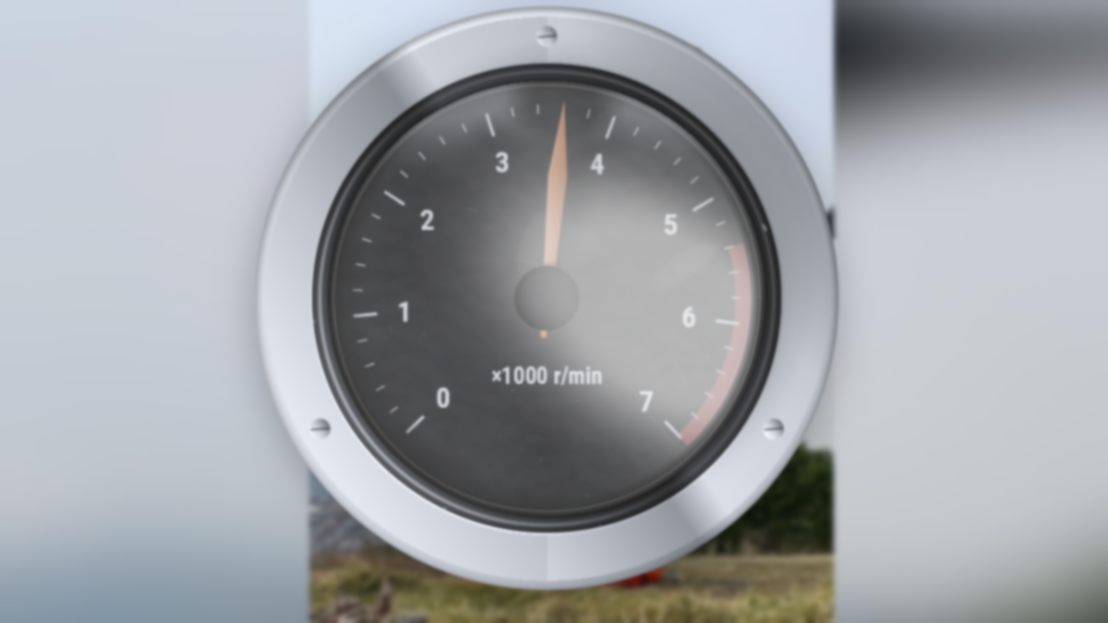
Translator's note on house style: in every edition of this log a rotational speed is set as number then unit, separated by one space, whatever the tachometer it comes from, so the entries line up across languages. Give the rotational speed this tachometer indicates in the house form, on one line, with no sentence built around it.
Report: 3600 rpm
